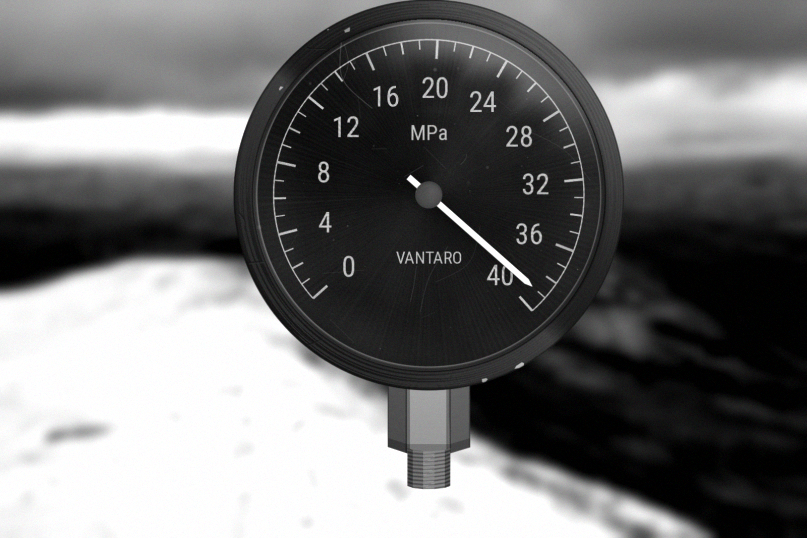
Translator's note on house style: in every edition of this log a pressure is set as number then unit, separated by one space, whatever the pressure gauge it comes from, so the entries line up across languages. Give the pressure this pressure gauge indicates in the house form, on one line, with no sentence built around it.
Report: 39 MPa
